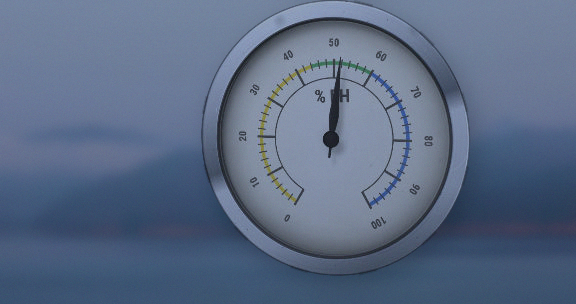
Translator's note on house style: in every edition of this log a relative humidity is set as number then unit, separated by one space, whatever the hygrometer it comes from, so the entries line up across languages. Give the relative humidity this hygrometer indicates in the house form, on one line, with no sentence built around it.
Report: 52 %
